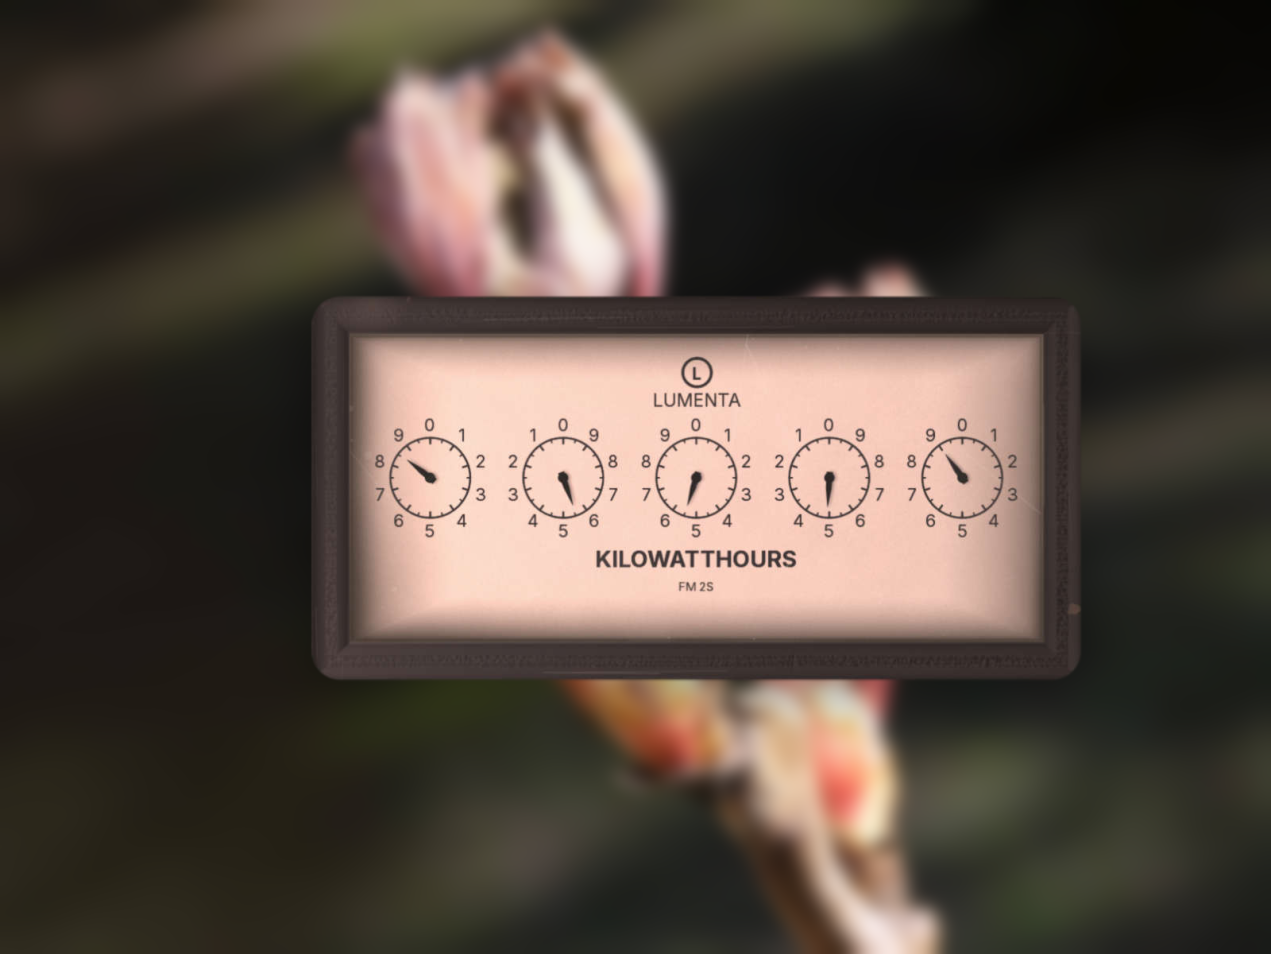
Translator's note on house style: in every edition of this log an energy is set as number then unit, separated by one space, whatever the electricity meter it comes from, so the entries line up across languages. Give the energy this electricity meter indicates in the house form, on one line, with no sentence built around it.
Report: 85549 kWh
